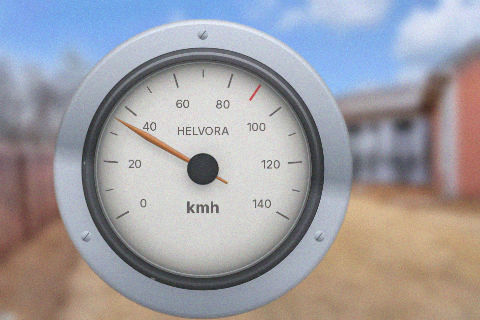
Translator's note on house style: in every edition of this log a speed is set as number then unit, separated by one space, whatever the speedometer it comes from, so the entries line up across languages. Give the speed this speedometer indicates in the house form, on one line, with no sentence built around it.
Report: 35 km/h
